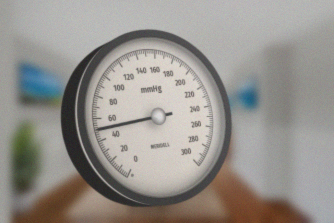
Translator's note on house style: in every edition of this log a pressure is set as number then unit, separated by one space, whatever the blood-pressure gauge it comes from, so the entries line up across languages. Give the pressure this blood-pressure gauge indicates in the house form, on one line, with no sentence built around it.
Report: 50 mmHg
